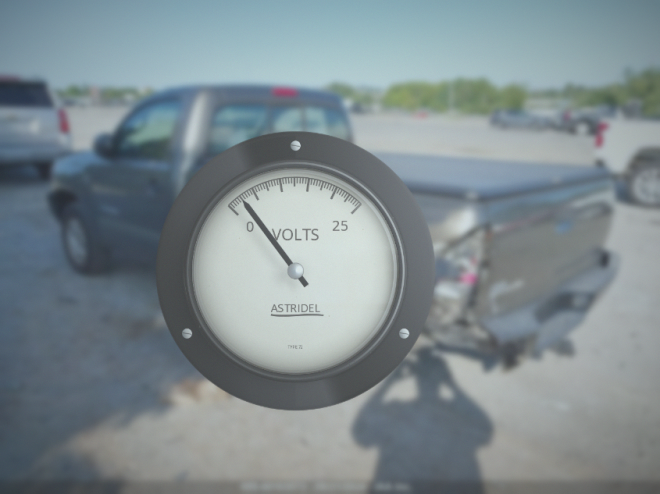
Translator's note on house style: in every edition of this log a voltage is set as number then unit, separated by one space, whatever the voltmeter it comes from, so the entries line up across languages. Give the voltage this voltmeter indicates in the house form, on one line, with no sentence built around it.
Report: 2.5 V
